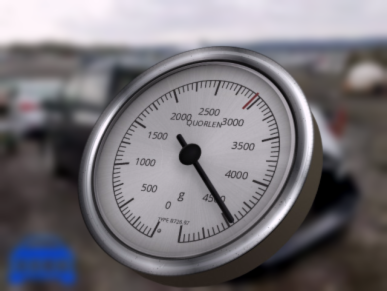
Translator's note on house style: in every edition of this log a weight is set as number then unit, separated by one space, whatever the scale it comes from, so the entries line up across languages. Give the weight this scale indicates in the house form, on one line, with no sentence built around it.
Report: 4450 g
